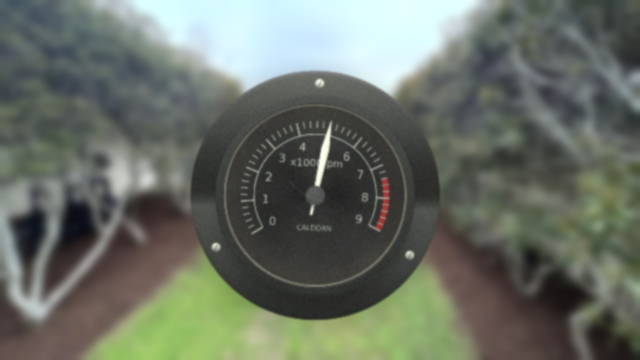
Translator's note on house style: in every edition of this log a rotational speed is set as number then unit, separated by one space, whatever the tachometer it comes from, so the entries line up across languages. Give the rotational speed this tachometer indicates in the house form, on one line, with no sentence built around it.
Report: 5000 rpm
